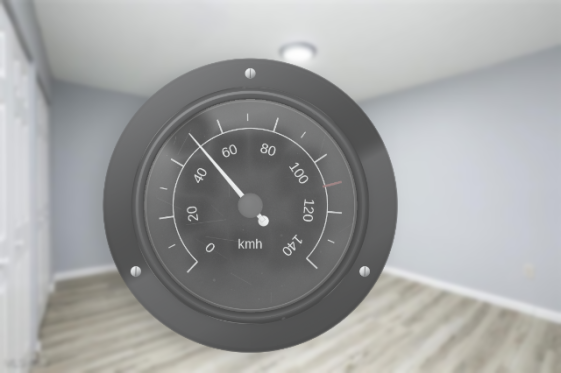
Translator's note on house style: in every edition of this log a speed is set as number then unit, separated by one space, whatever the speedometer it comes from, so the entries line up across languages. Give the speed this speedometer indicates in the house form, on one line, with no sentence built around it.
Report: 50 km/h
